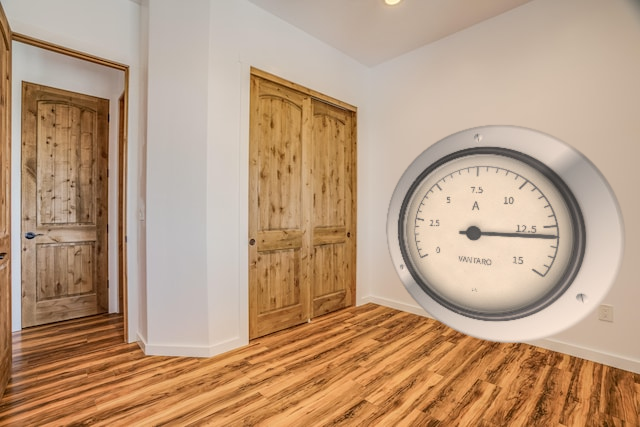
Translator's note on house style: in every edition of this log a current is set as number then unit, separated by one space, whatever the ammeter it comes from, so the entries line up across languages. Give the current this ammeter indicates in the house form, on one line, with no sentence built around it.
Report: 13 A
